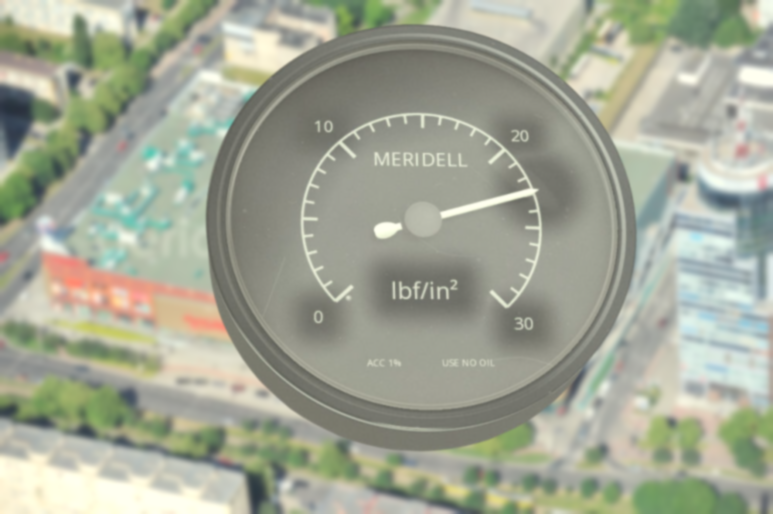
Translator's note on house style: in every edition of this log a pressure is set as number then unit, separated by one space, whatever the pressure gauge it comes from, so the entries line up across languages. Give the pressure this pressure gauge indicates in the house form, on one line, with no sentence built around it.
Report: 23 psi
